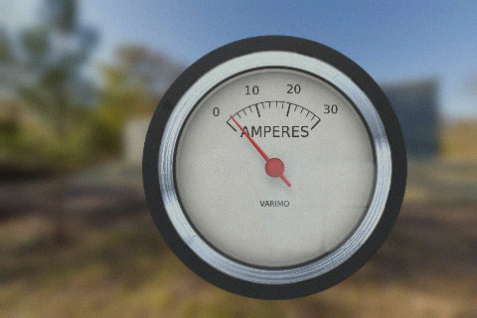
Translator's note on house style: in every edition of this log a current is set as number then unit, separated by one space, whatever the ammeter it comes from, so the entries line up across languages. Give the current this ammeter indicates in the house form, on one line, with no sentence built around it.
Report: 2 A
